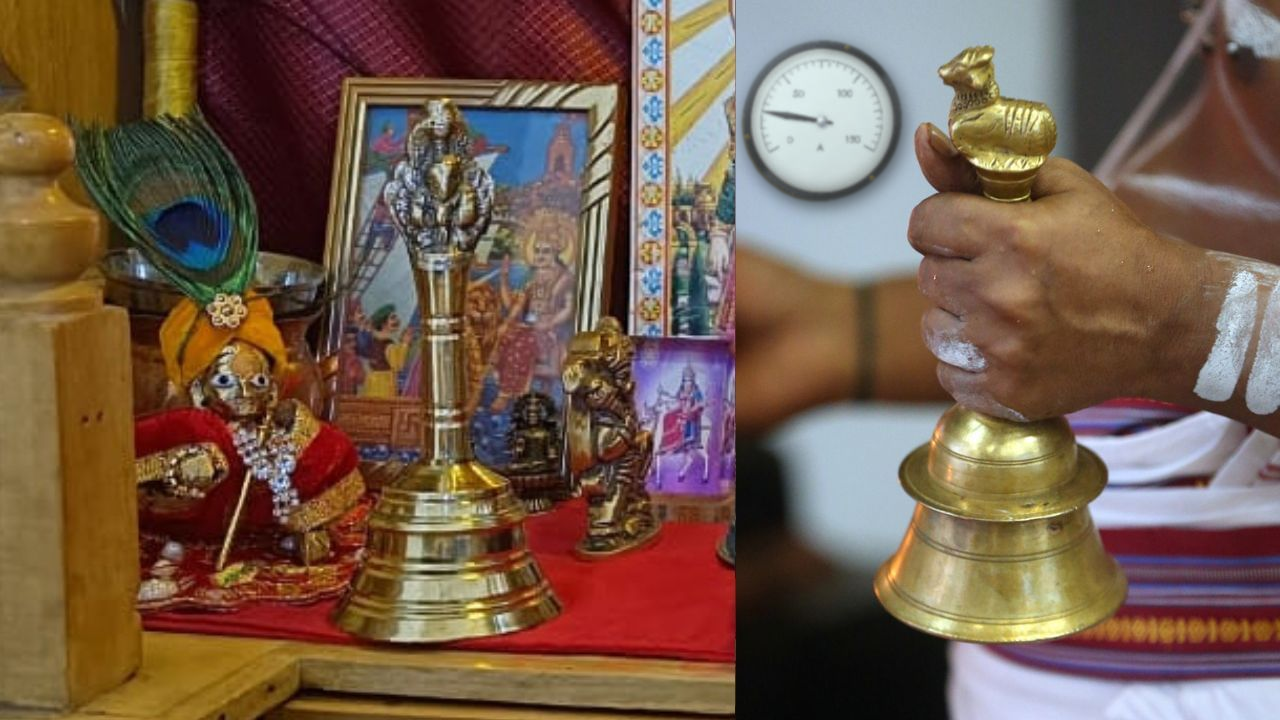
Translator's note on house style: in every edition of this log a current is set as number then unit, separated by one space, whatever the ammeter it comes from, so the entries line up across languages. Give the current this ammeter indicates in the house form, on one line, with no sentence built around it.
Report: 25 A
